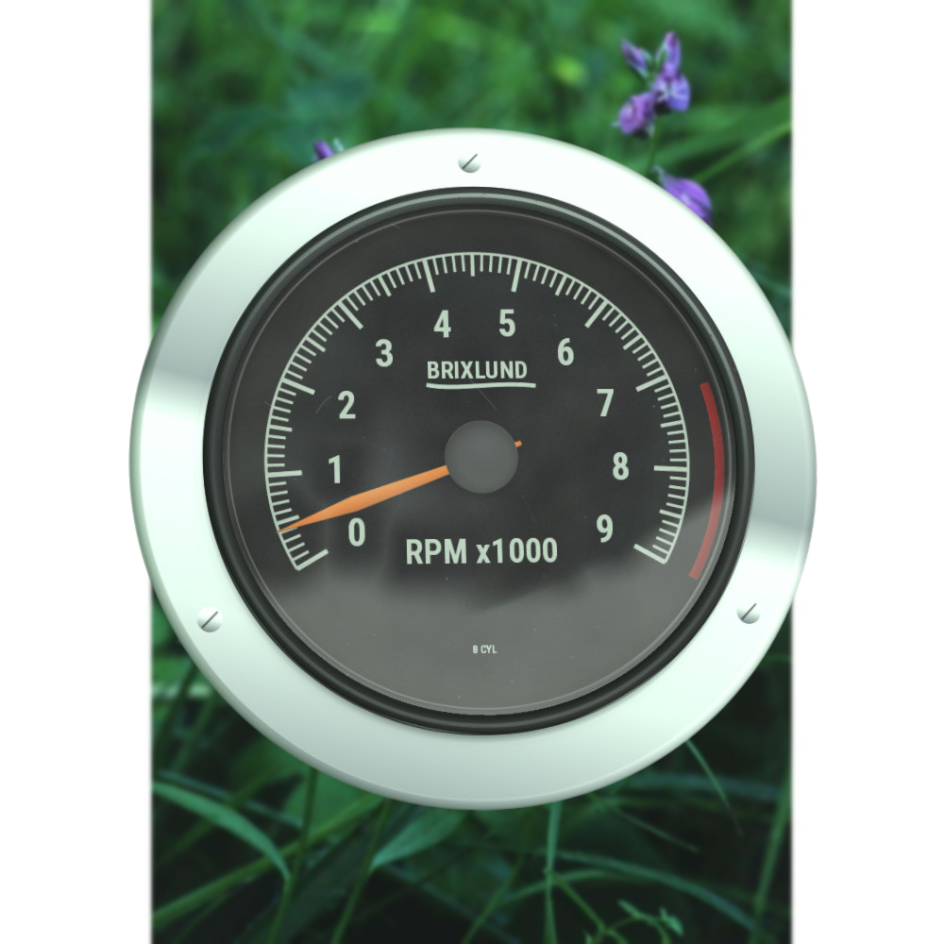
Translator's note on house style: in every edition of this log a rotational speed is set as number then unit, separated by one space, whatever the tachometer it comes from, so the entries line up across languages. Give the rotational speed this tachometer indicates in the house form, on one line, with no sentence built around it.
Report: 400 rpm
